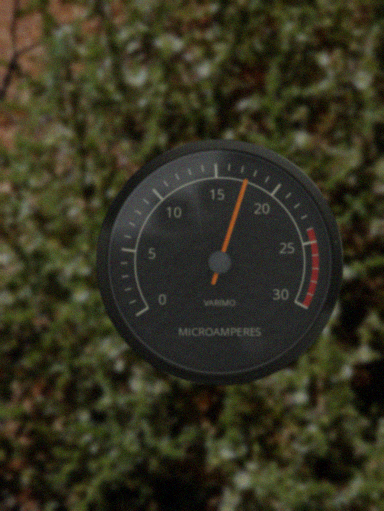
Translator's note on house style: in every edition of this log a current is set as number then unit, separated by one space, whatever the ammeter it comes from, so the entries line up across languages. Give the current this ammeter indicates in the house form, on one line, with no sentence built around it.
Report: 17.5 µA
